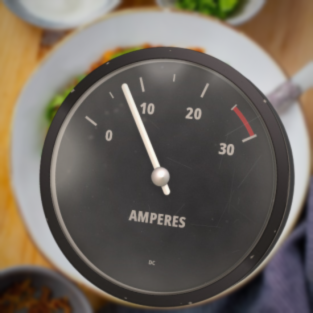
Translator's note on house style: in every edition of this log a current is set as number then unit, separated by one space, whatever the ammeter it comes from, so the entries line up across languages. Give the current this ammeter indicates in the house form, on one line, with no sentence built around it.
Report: 7.5 A
